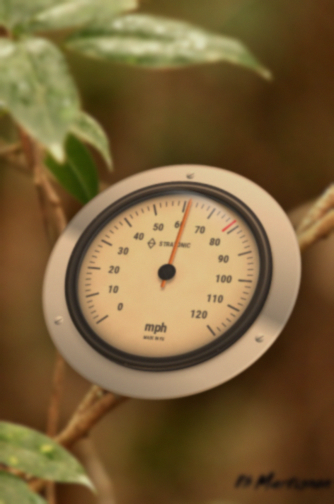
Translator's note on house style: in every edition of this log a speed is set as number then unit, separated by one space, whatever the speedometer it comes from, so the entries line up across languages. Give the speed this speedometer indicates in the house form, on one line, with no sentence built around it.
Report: 62 mph
